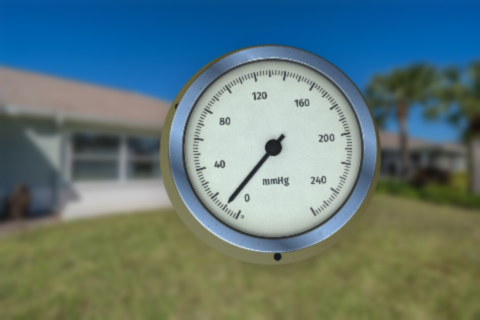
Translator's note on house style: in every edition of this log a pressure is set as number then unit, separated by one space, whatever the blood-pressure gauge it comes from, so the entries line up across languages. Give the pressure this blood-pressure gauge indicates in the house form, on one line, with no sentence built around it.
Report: 10 mmHg
